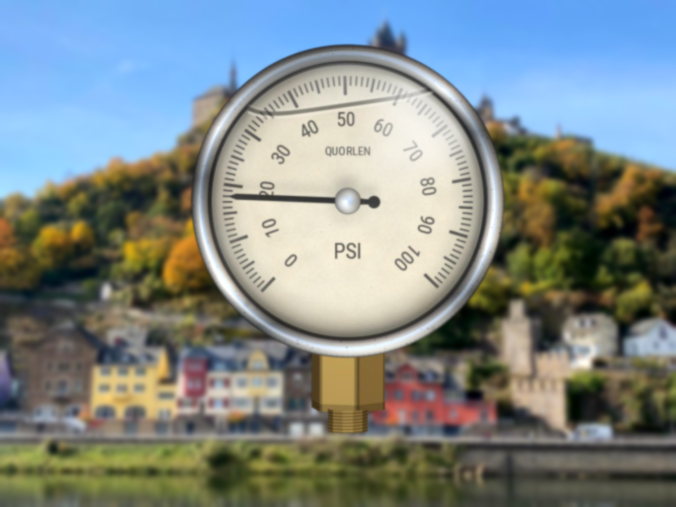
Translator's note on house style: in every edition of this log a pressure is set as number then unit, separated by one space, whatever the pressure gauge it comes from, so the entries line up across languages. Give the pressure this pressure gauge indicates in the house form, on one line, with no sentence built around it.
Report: 18 psi
